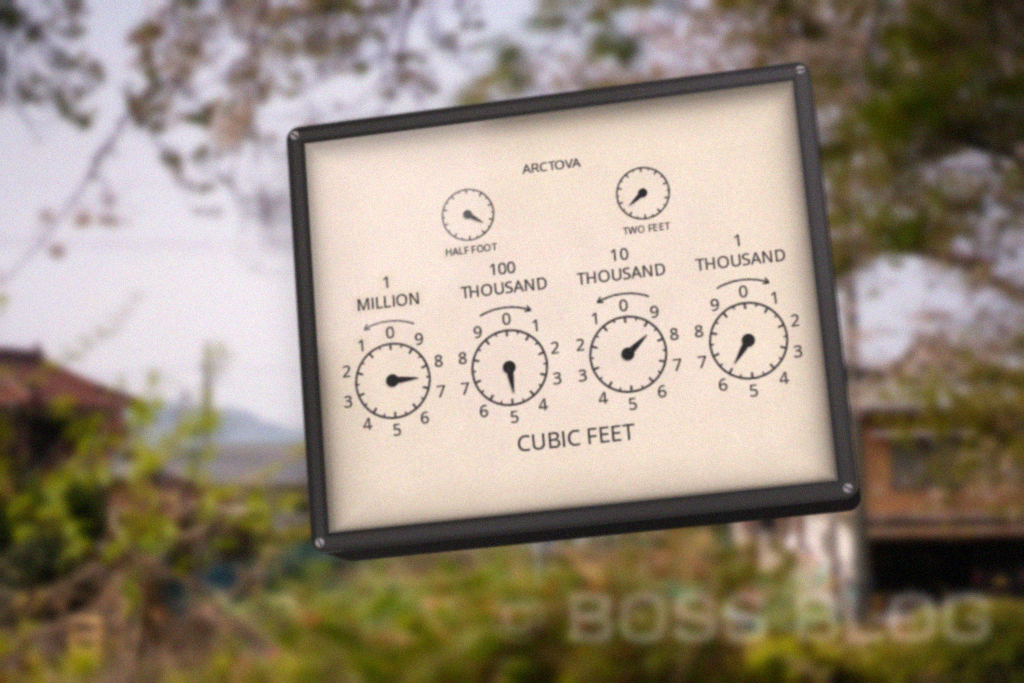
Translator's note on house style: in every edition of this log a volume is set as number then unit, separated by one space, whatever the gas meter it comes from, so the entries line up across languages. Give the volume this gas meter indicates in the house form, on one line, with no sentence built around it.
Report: 748600 ft³
